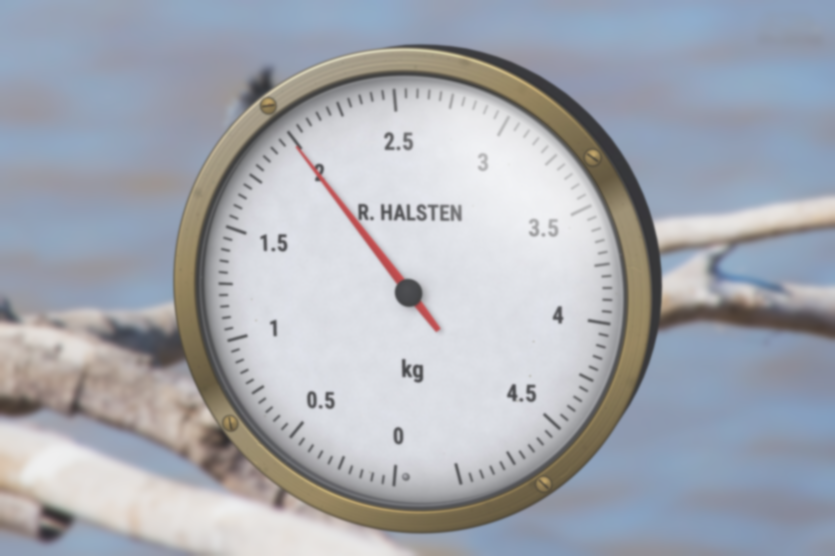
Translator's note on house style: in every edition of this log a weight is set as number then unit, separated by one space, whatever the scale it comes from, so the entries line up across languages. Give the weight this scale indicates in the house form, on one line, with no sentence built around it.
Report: 2 kg
